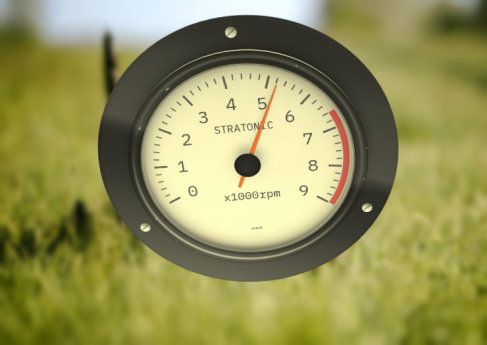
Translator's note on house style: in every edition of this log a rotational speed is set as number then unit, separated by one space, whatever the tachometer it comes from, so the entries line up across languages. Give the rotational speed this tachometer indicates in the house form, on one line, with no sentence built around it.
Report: 5200 rpm
